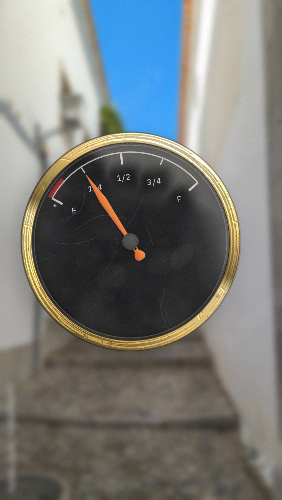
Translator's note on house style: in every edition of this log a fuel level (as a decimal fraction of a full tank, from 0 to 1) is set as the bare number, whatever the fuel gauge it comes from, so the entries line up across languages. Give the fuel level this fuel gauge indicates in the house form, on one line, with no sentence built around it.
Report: 0.25
